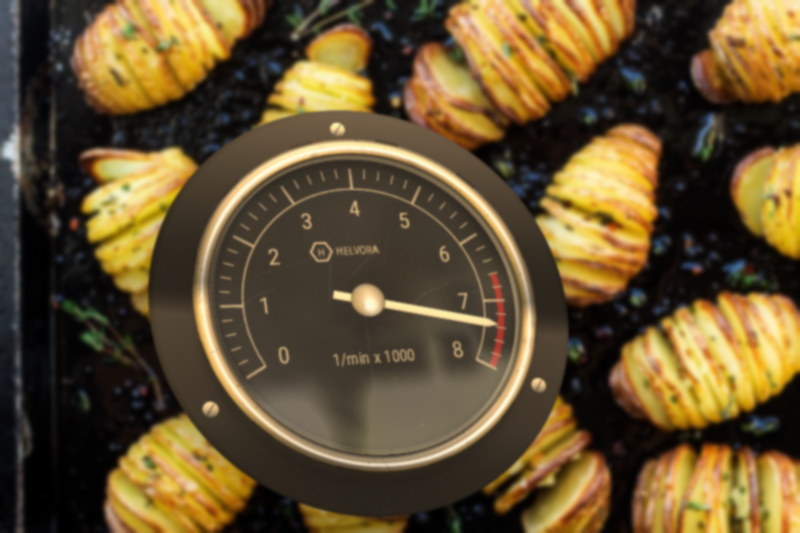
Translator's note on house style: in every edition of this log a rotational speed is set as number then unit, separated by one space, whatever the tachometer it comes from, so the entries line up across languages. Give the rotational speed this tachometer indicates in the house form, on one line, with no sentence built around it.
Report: 7400 rpm
